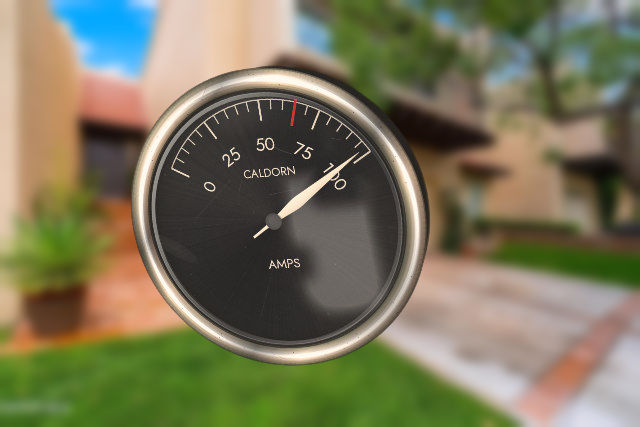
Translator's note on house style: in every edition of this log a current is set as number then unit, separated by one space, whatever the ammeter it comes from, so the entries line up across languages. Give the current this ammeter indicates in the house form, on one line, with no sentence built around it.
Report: 97.5 A
